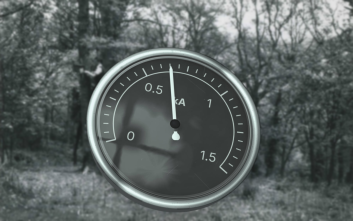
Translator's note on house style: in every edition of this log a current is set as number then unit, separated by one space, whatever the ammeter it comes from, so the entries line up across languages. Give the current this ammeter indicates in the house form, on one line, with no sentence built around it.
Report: 0.65 kA
